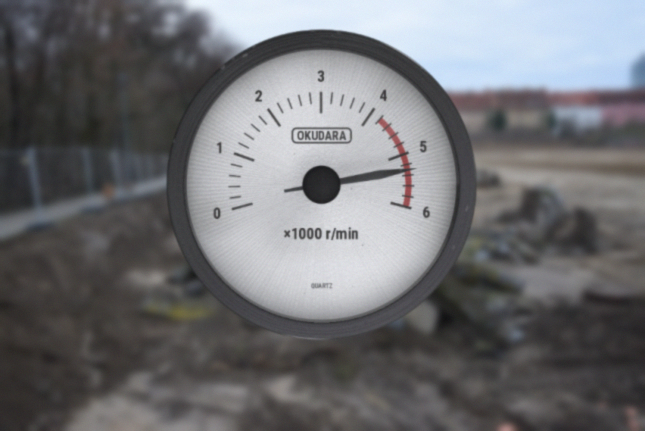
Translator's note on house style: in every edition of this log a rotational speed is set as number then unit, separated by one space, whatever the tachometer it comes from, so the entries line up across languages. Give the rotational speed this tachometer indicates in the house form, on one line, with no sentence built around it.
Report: 5300 rpm
